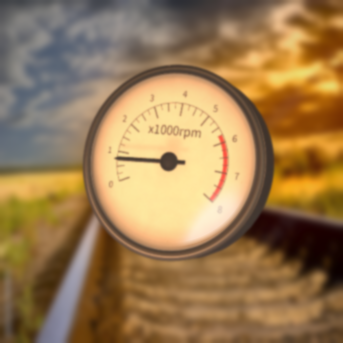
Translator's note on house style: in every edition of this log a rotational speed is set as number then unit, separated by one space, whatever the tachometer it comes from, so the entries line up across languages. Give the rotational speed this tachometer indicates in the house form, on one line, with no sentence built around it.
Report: 750 rpm
